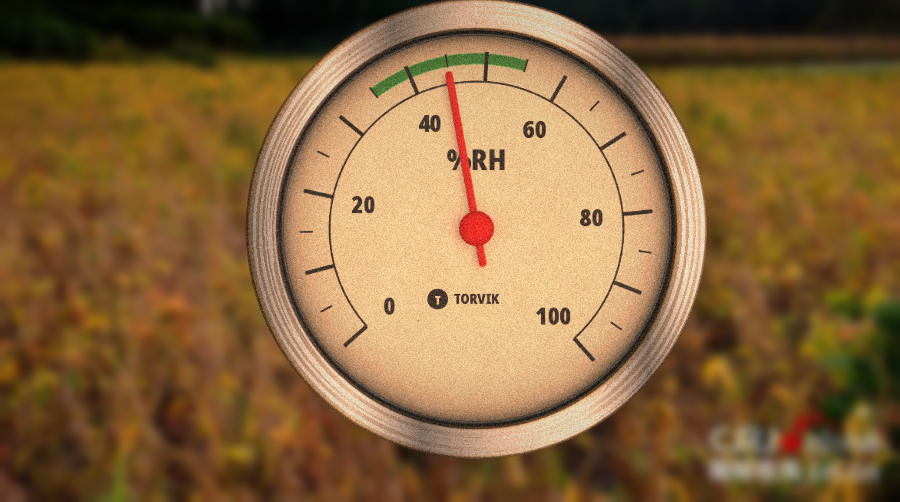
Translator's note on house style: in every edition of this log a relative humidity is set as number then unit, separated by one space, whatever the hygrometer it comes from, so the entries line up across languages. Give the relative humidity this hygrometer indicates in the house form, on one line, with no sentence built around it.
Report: 45 %
